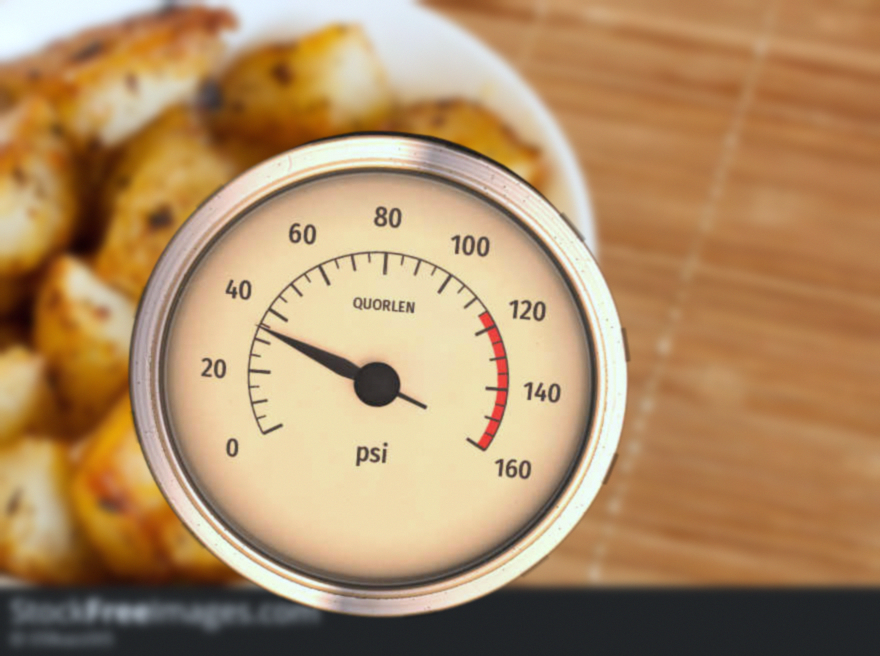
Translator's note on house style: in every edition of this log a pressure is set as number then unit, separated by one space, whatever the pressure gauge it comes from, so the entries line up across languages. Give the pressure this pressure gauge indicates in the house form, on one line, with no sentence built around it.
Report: 35 psi
